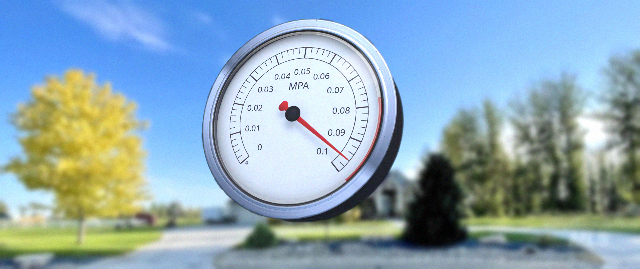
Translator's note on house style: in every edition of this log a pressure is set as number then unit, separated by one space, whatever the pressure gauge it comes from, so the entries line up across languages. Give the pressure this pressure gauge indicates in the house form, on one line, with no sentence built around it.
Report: 0.096 MPa
